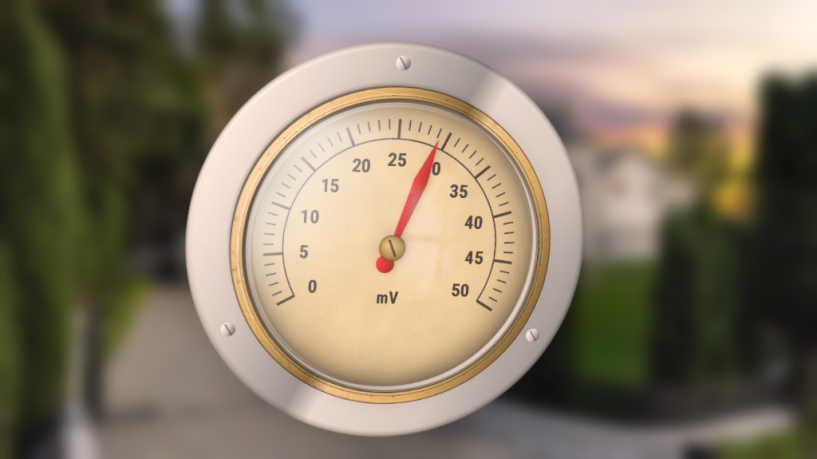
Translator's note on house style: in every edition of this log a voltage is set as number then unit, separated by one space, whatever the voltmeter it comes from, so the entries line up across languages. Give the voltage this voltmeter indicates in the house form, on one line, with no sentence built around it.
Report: 29 mV
